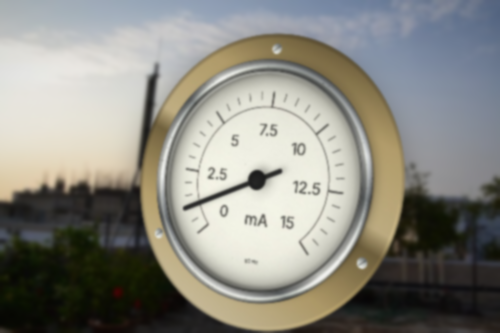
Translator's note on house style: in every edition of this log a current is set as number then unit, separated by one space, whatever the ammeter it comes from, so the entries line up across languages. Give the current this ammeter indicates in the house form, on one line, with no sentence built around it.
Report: 1 mA
